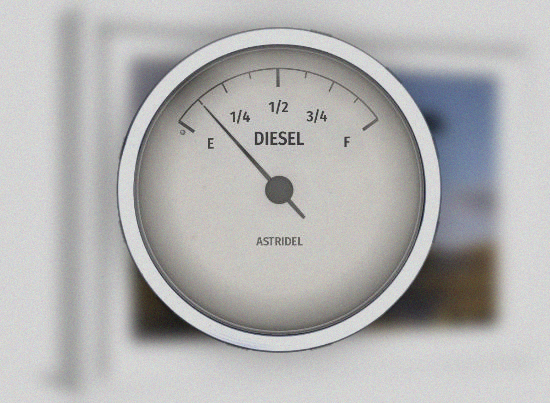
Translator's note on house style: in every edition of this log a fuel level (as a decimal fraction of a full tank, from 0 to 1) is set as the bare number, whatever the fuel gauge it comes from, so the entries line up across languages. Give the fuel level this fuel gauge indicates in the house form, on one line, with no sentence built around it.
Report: 0.125
